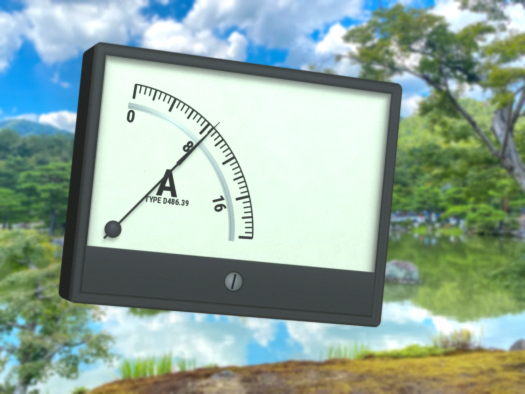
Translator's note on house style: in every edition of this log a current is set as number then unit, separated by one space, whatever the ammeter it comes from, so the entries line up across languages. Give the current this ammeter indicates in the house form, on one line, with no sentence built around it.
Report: 8.5 A
